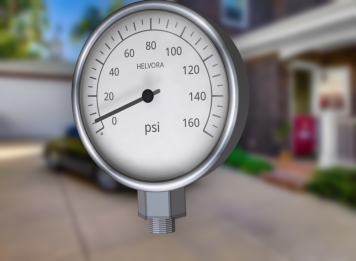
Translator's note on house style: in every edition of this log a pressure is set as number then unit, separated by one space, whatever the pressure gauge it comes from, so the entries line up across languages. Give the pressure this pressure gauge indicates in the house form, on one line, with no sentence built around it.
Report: 5 psi
